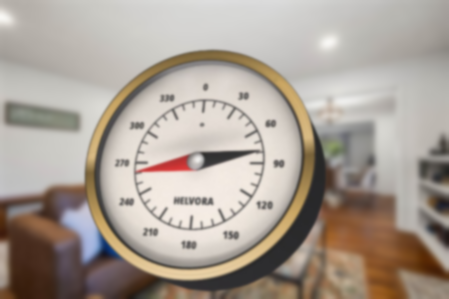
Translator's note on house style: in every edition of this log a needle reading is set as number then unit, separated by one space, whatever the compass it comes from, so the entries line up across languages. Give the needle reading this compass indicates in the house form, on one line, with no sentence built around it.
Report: 260 °
